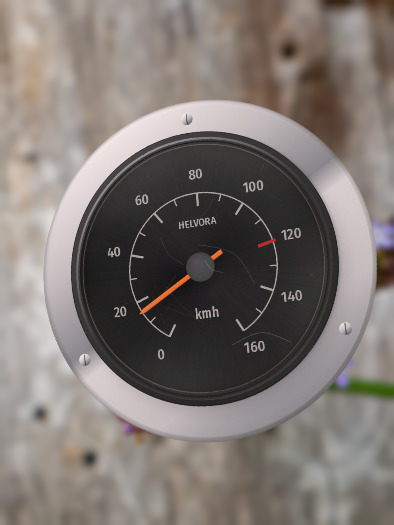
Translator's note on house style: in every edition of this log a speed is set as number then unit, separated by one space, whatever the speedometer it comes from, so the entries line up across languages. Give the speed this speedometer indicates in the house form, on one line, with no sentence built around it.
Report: 15 km/h
